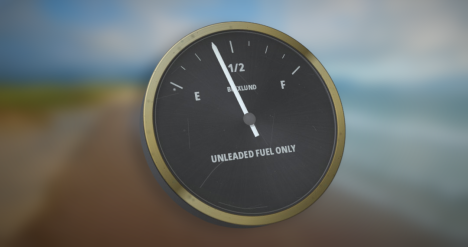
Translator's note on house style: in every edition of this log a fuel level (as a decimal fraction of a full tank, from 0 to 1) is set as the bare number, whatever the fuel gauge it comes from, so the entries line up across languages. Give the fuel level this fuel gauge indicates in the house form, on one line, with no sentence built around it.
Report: 0.375
